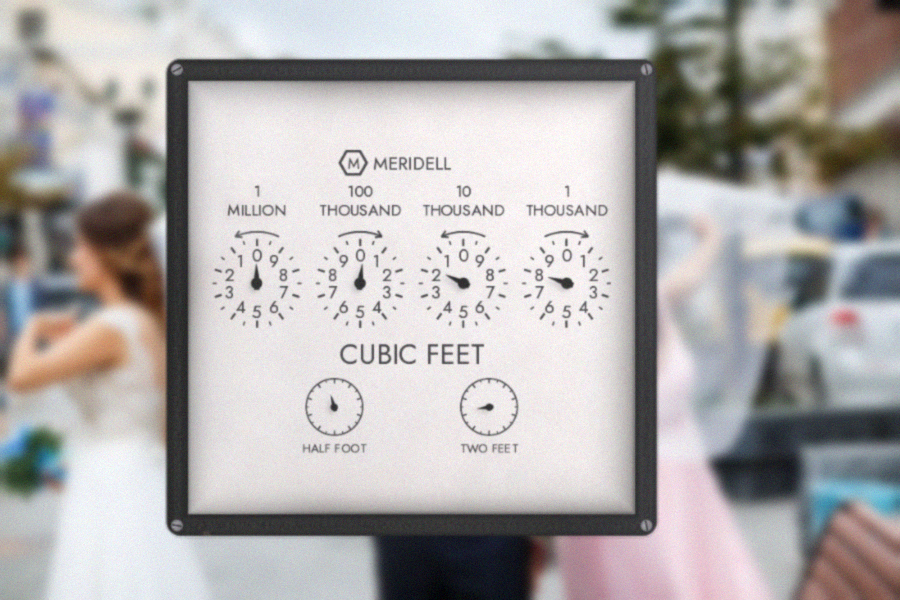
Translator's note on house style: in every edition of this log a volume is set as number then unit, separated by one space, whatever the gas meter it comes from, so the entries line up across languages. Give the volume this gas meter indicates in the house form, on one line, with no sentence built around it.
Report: 1800 ft³
